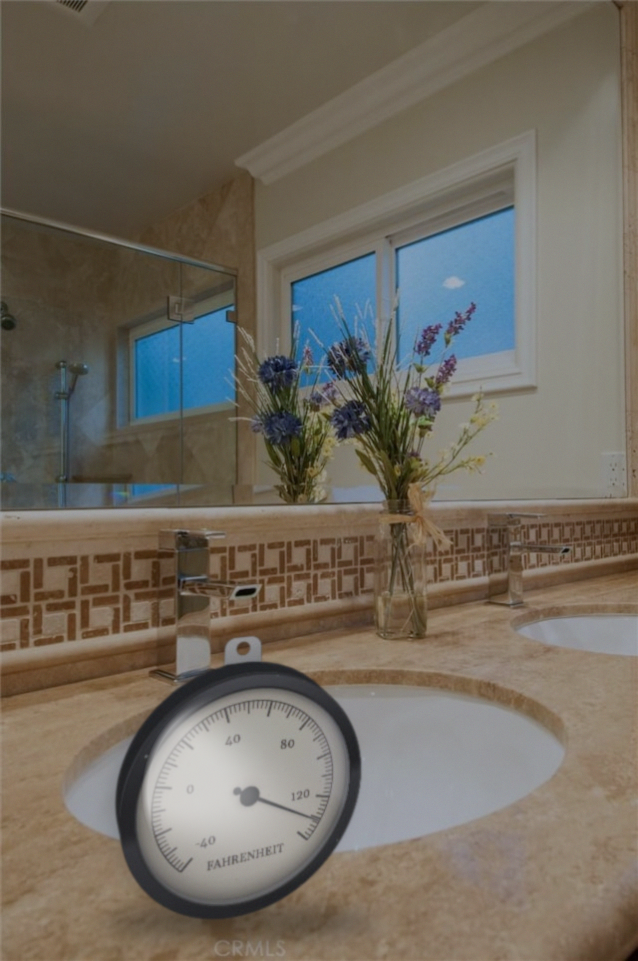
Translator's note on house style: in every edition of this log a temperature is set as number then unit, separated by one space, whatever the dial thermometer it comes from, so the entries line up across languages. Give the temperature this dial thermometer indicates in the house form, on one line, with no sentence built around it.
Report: 130 °F
